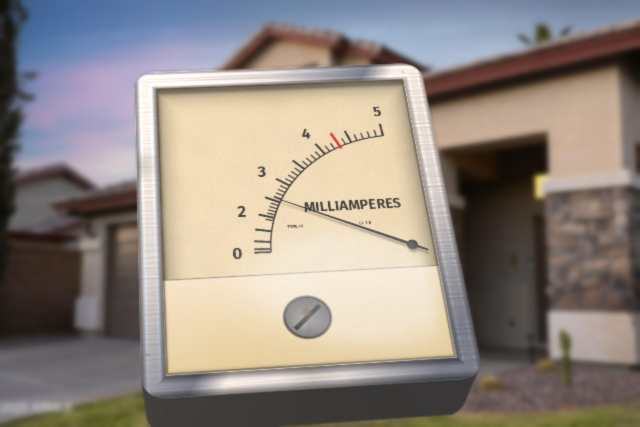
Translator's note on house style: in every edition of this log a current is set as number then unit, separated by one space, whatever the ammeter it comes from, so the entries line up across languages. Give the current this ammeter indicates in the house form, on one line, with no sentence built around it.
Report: 2.5 mA
